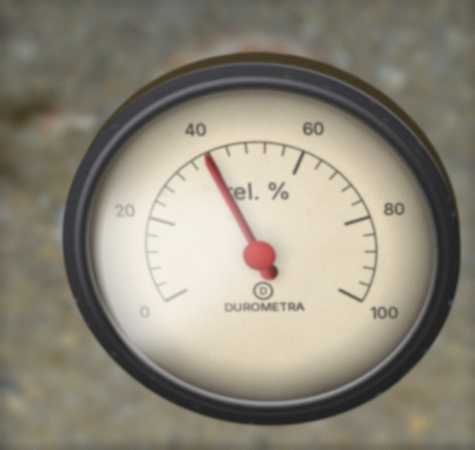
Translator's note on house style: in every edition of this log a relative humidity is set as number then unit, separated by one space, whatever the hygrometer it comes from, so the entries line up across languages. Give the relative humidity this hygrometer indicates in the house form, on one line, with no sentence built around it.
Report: 40 %
